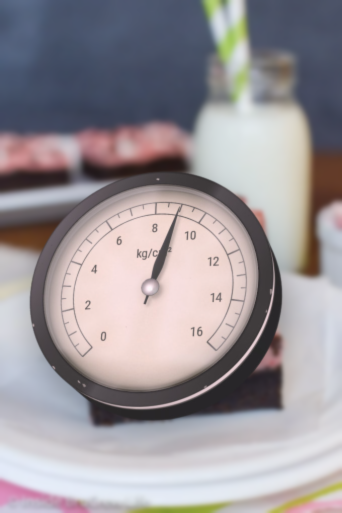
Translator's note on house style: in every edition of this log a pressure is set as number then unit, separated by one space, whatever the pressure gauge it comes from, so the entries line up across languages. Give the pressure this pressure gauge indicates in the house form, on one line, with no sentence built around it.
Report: 9 kg/cm²
